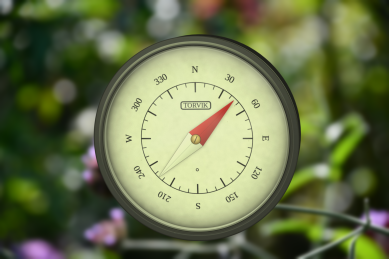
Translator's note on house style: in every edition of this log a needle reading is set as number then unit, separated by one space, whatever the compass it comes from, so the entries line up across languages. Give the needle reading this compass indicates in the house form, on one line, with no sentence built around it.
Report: 45 °
